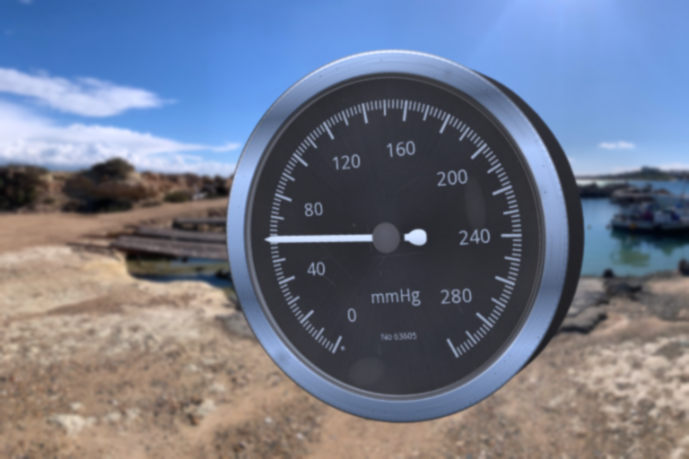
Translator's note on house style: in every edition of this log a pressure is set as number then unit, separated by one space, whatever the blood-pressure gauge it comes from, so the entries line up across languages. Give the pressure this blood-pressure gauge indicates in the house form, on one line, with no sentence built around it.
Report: 60 mmHg
